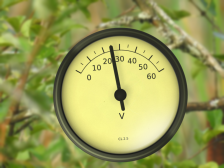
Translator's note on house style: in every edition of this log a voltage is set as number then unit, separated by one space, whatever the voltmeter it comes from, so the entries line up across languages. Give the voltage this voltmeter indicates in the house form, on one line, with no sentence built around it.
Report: 25 V
